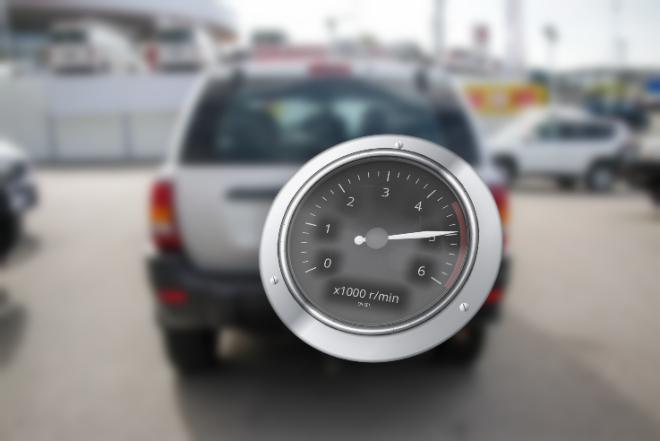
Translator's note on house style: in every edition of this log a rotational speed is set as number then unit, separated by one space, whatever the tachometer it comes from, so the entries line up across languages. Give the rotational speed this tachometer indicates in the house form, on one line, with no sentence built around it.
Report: 5000 rpm
